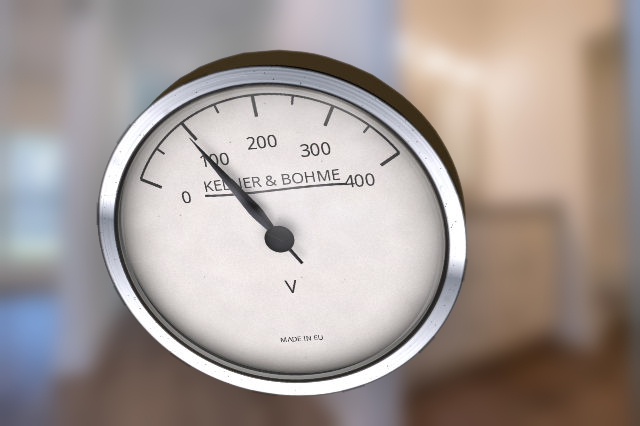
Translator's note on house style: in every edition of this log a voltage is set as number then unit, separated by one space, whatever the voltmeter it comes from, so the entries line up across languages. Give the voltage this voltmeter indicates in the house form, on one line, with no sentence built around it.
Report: 100 V
